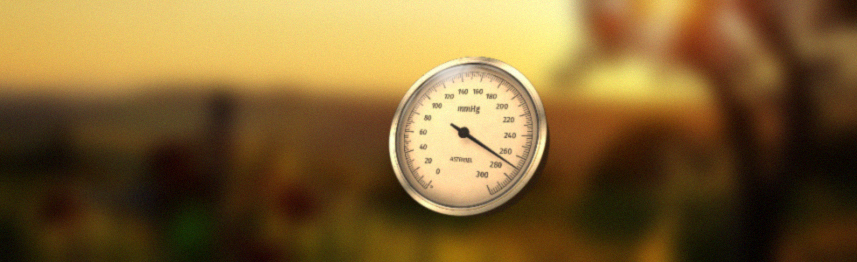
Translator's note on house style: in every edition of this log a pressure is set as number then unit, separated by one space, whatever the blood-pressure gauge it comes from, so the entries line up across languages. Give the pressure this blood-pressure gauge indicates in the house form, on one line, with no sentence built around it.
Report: 270 mmHg
